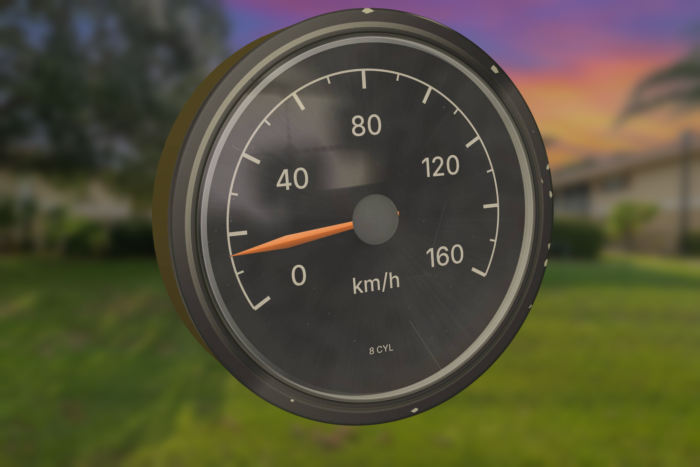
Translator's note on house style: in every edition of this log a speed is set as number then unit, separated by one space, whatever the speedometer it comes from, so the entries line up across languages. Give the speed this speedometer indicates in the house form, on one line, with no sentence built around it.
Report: 15 km/h
